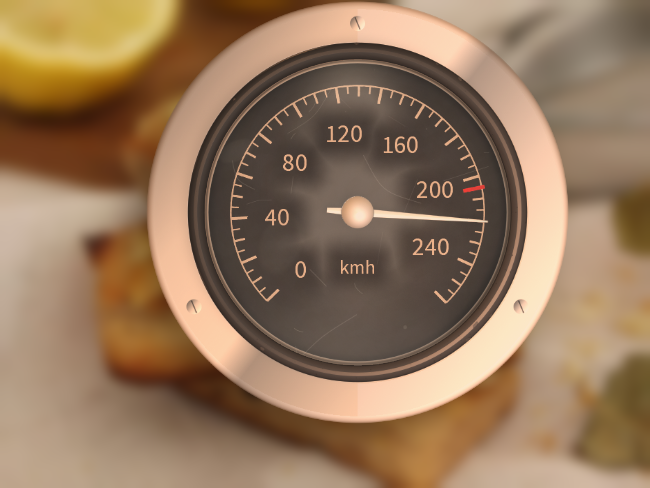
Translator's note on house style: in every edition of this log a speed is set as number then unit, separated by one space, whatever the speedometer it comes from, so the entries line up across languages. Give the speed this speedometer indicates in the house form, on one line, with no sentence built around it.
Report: 220 km/h
